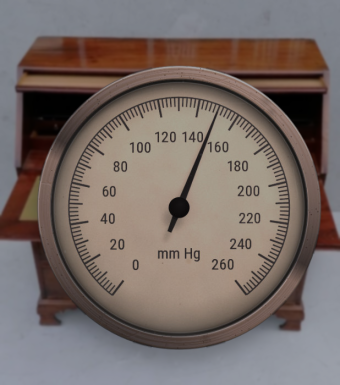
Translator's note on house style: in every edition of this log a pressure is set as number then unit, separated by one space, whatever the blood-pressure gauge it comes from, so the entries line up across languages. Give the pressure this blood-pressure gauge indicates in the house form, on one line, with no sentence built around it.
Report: 150 mmHg
